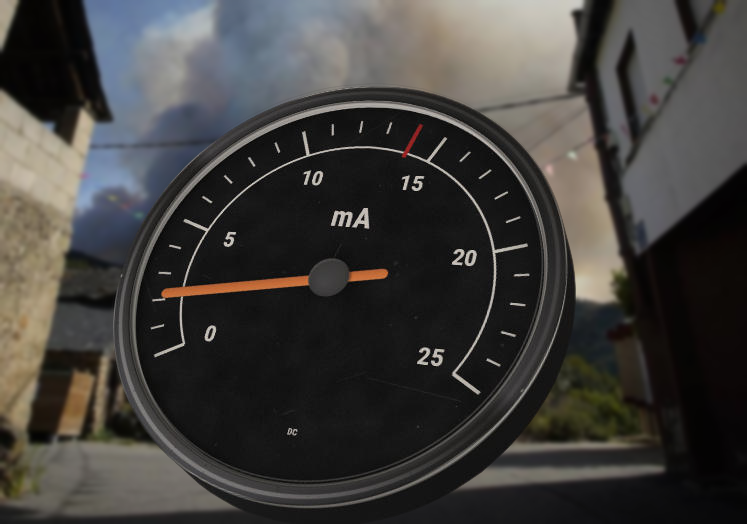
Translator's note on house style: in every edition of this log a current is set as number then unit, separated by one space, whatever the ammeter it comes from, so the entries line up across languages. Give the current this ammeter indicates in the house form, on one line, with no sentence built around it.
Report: 2 mA
